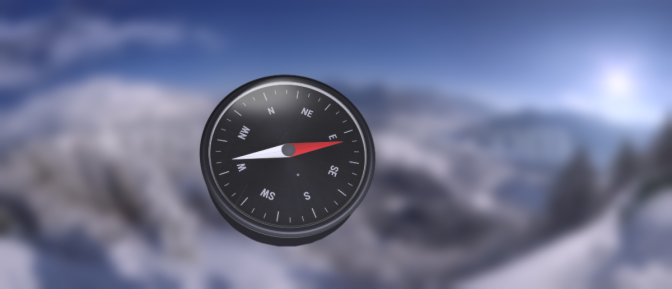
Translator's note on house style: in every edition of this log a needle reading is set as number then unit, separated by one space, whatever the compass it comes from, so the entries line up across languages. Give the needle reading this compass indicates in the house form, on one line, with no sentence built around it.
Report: 100 °
